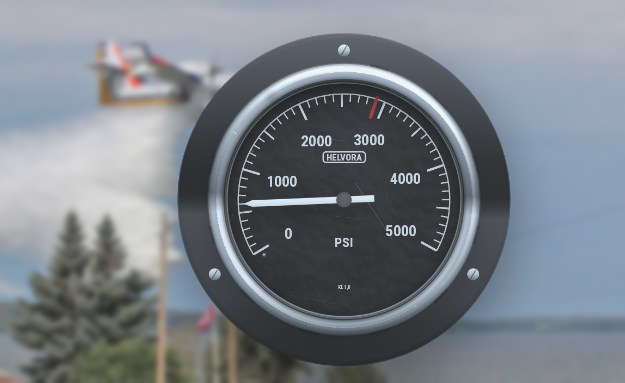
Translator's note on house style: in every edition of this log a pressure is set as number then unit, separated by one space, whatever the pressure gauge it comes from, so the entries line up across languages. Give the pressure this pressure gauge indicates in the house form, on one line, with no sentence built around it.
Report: 600 psi
